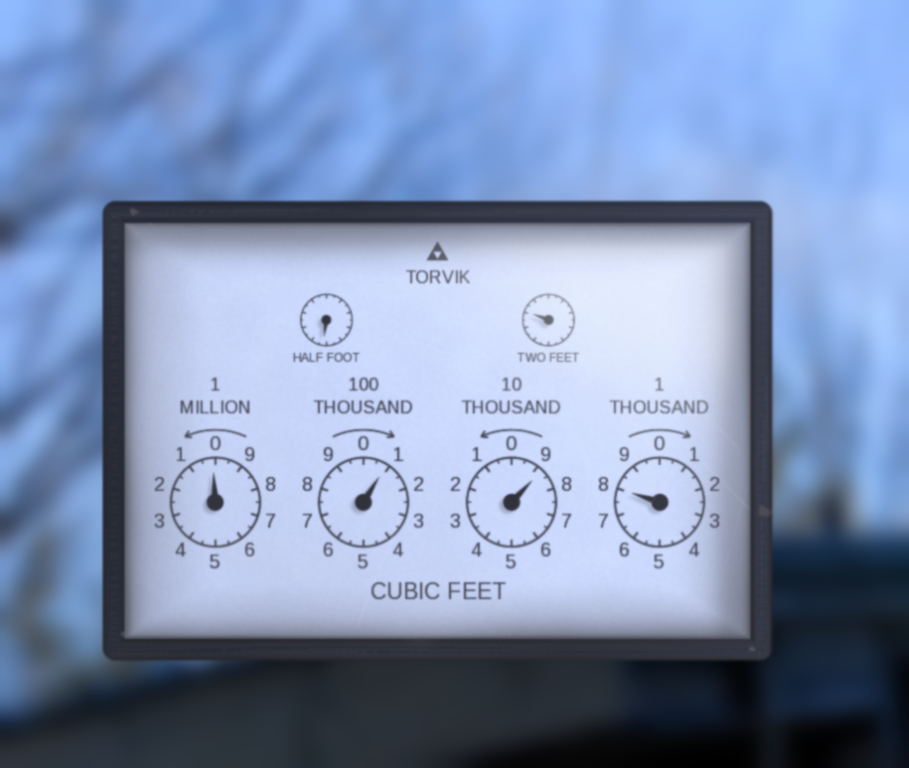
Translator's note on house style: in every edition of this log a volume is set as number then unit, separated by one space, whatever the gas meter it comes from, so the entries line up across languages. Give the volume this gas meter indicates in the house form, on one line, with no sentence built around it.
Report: 8800 ft³
